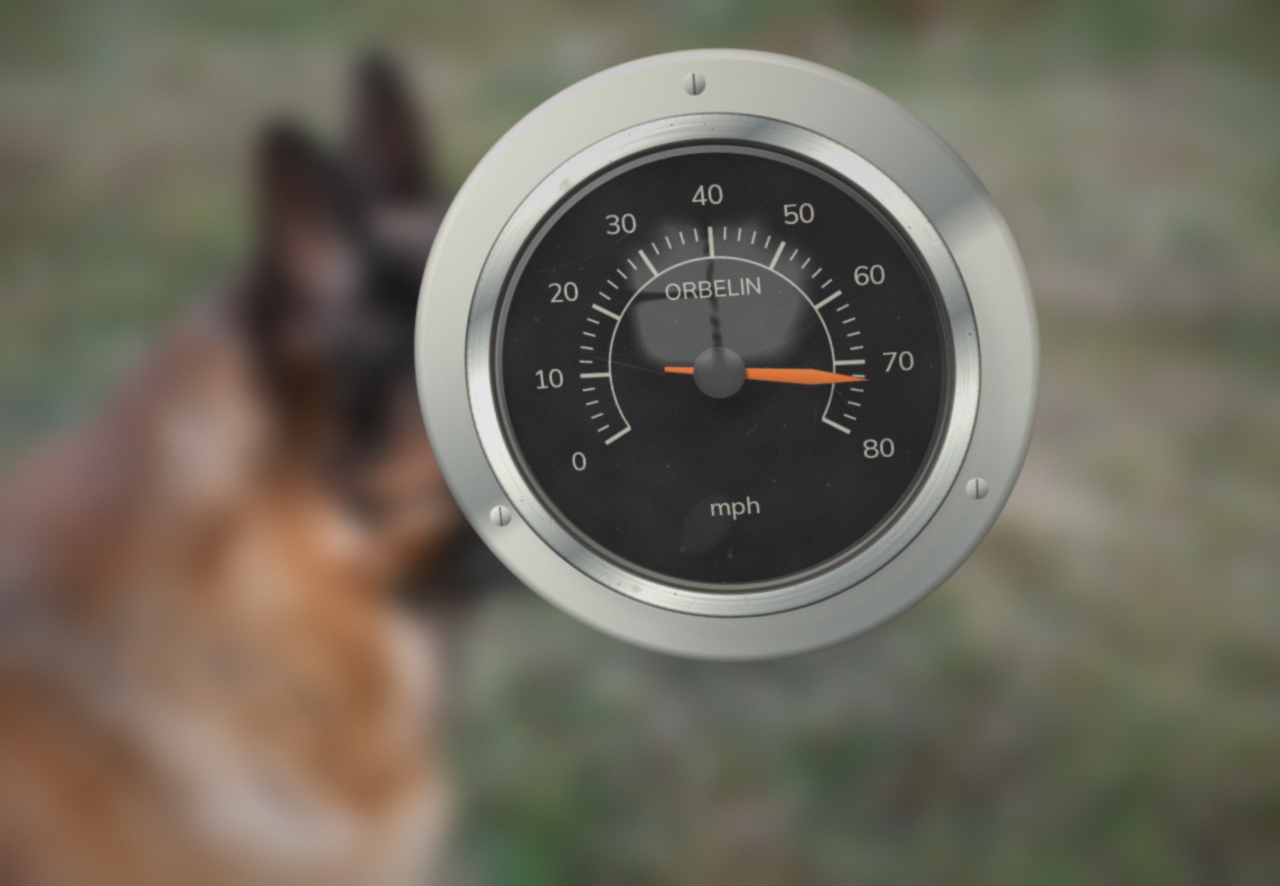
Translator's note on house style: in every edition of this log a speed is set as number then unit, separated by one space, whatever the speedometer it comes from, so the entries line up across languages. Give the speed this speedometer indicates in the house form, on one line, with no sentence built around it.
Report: 72 mph
